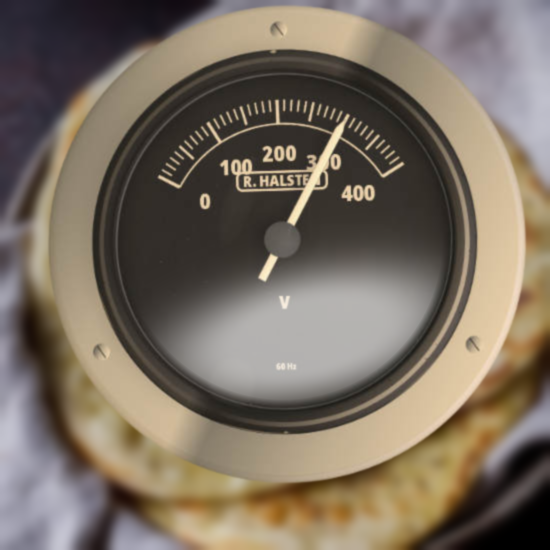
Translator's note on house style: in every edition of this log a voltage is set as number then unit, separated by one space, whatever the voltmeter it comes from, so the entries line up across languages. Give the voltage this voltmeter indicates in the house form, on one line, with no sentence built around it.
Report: 300 V
